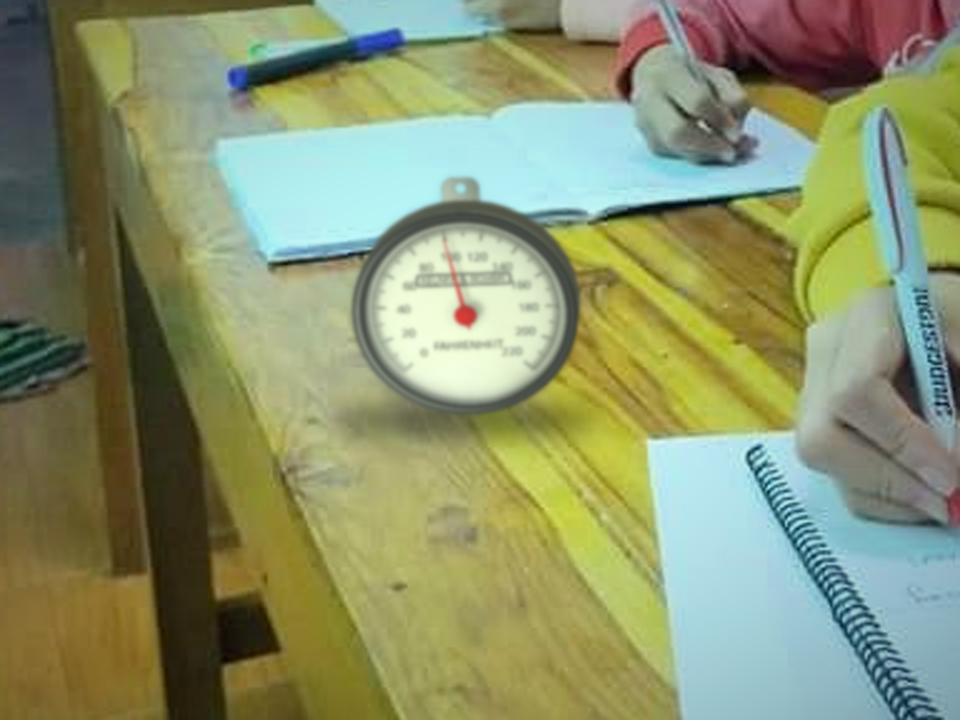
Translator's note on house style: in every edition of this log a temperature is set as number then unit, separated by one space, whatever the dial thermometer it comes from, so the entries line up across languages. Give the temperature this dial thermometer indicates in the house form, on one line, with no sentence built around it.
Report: 100 °F
